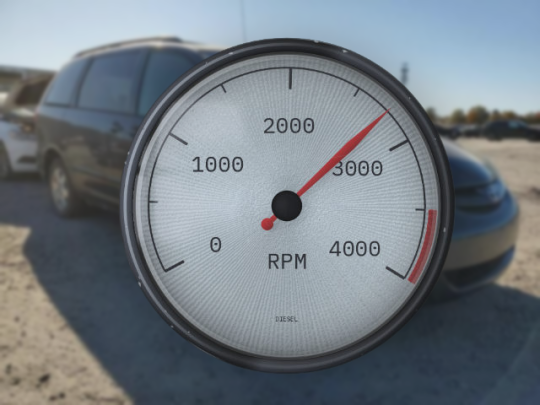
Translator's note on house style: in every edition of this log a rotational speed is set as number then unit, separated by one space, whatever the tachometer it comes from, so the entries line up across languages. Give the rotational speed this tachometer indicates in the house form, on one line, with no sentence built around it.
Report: 2750 rpm
